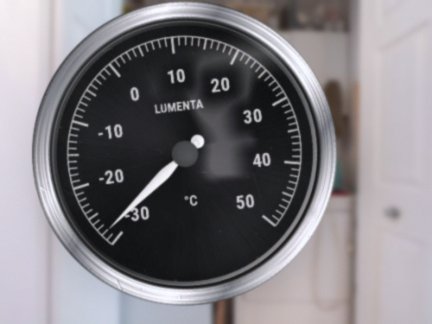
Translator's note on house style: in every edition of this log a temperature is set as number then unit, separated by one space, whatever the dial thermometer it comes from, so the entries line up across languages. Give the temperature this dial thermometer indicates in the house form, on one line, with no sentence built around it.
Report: -28 °C
